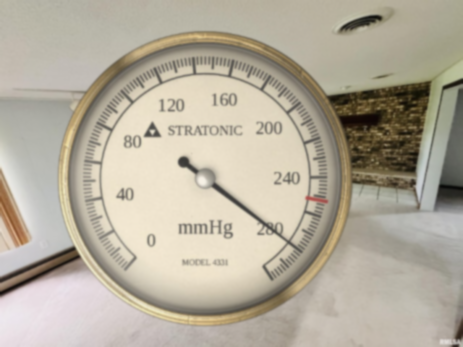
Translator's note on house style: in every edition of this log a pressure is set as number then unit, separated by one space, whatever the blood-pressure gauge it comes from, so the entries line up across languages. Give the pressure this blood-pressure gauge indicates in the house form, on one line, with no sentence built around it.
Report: 280 mmHg
